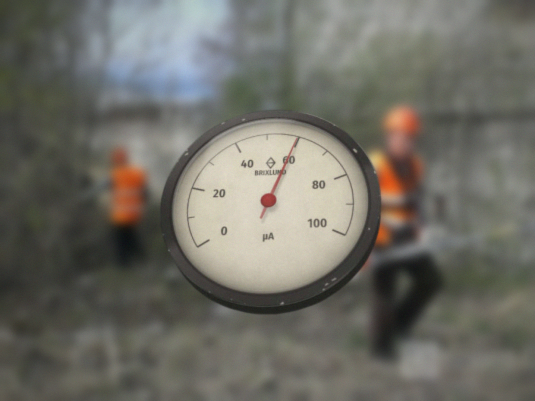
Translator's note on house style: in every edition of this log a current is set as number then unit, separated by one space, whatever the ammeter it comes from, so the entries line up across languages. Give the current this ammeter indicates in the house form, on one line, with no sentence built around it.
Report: 60 µA
